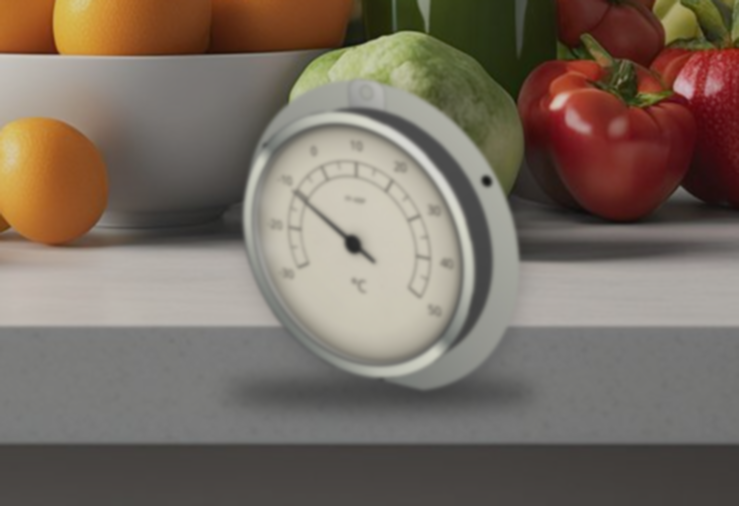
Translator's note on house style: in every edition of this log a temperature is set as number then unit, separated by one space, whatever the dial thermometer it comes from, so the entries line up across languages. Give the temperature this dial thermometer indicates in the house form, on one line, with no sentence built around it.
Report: -10 °C
